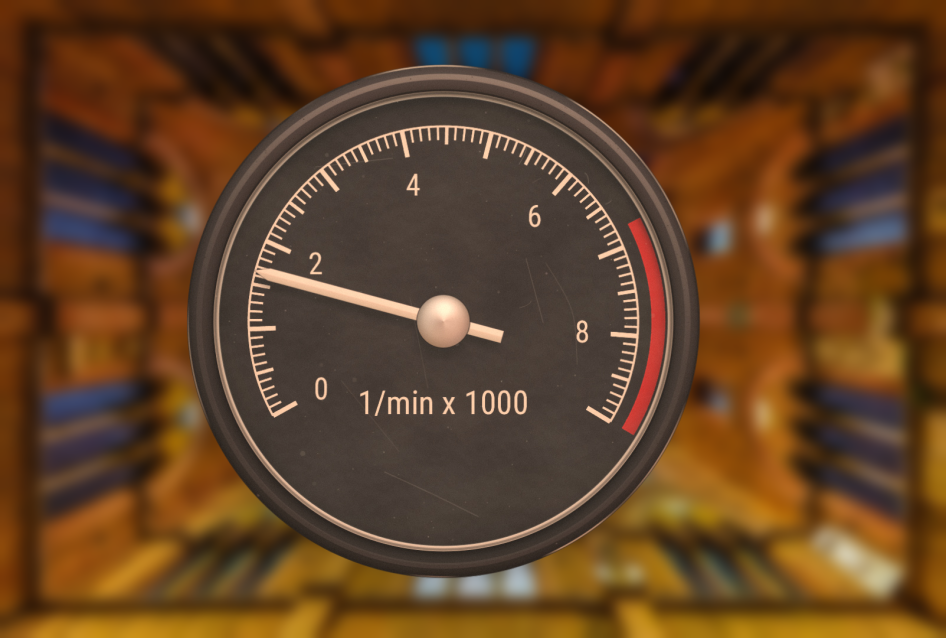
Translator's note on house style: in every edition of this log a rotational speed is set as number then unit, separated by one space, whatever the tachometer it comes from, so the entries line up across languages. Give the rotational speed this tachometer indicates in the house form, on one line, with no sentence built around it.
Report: 1650 rpm
